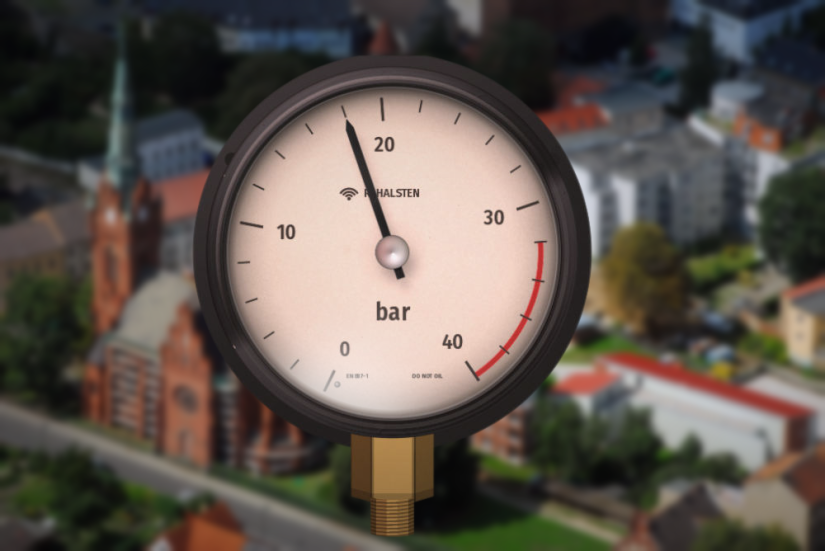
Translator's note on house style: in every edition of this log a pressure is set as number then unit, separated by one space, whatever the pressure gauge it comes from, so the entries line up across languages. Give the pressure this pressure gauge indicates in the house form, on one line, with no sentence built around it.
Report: 18 bar
